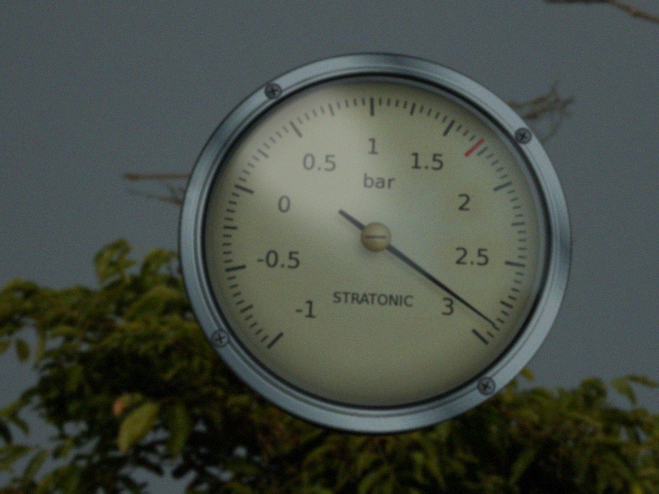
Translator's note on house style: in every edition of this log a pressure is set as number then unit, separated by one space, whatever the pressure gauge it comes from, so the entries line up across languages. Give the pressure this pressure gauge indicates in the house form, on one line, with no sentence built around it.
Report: 2.9 bar
